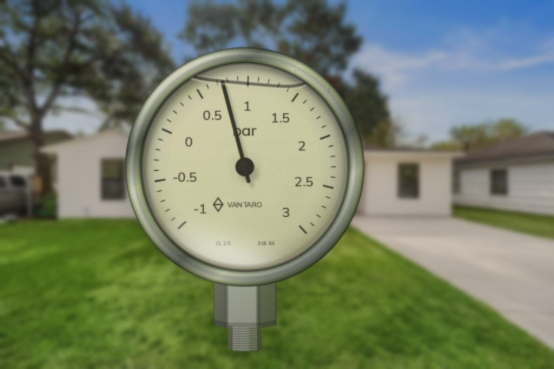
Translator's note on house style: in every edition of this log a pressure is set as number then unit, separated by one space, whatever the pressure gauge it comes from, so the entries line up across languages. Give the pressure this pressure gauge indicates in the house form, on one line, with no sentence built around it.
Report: 0.75 bar
